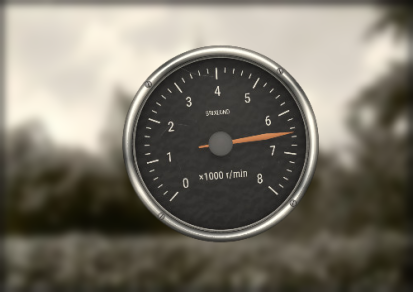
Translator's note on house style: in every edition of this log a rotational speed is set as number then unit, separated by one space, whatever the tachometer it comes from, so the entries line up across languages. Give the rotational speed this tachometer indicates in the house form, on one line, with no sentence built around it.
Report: 6500 rpm
